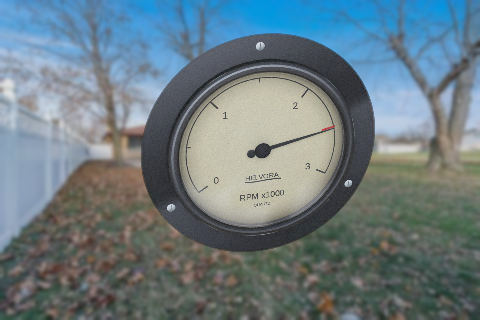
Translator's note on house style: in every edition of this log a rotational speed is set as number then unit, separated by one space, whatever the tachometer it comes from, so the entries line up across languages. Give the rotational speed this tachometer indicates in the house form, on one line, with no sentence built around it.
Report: 2500 rpm
